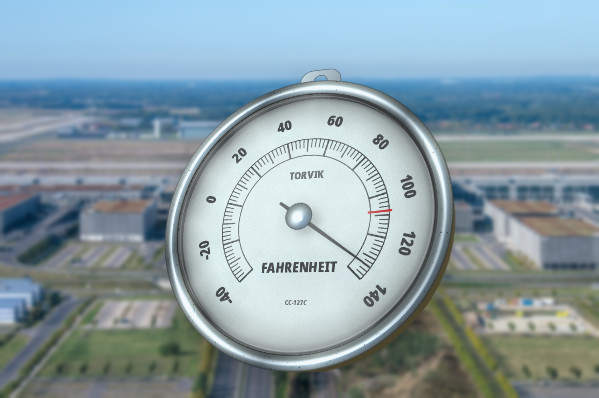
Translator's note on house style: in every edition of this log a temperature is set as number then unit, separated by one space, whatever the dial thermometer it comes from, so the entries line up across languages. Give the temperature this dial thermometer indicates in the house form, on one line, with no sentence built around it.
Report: 134 °F
